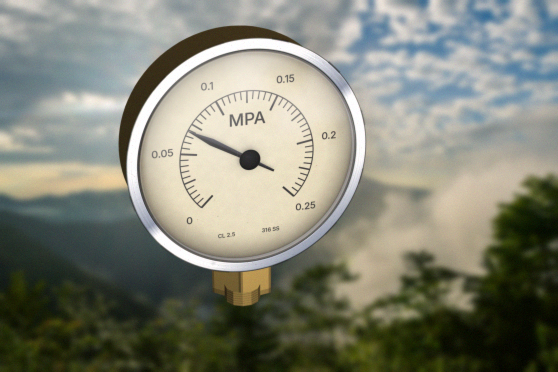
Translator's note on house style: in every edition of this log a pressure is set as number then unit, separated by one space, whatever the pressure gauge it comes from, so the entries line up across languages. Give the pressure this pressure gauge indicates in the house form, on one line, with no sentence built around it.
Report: 0.07 MPa
